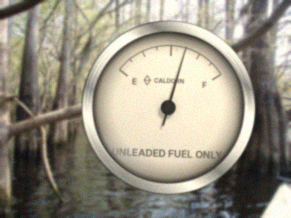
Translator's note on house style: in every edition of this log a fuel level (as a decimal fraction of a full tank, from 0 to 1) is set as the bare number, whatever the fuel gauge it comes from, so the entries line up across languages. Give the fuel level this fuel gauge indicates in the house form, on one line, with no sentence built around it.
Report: 0.625
